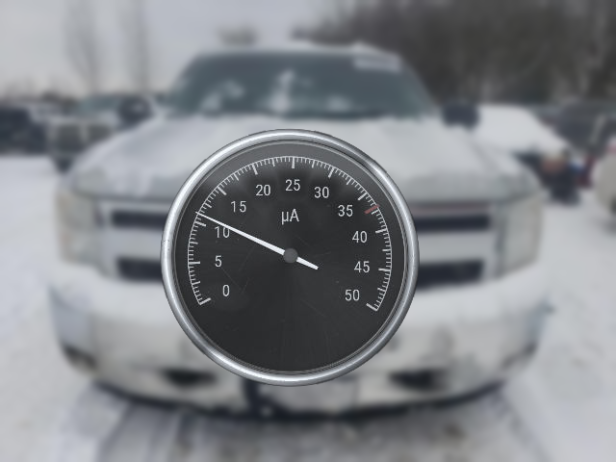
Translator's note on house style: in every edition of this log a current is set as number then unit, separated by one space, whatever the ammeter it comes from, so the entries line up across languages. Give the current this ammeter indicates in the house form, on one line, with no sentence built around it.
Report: 11 µA
